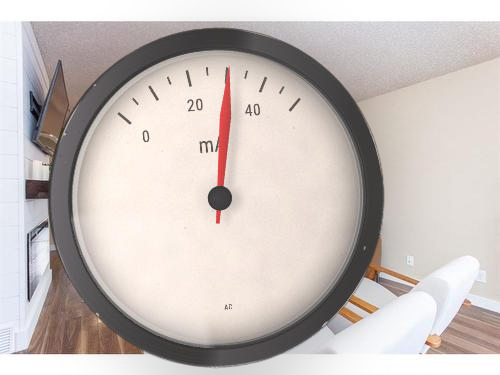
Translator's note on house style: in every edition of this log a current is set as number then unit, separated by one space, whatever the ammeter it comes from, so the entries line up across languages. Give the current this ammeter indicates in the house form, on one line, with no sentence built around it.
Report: 30 mA
